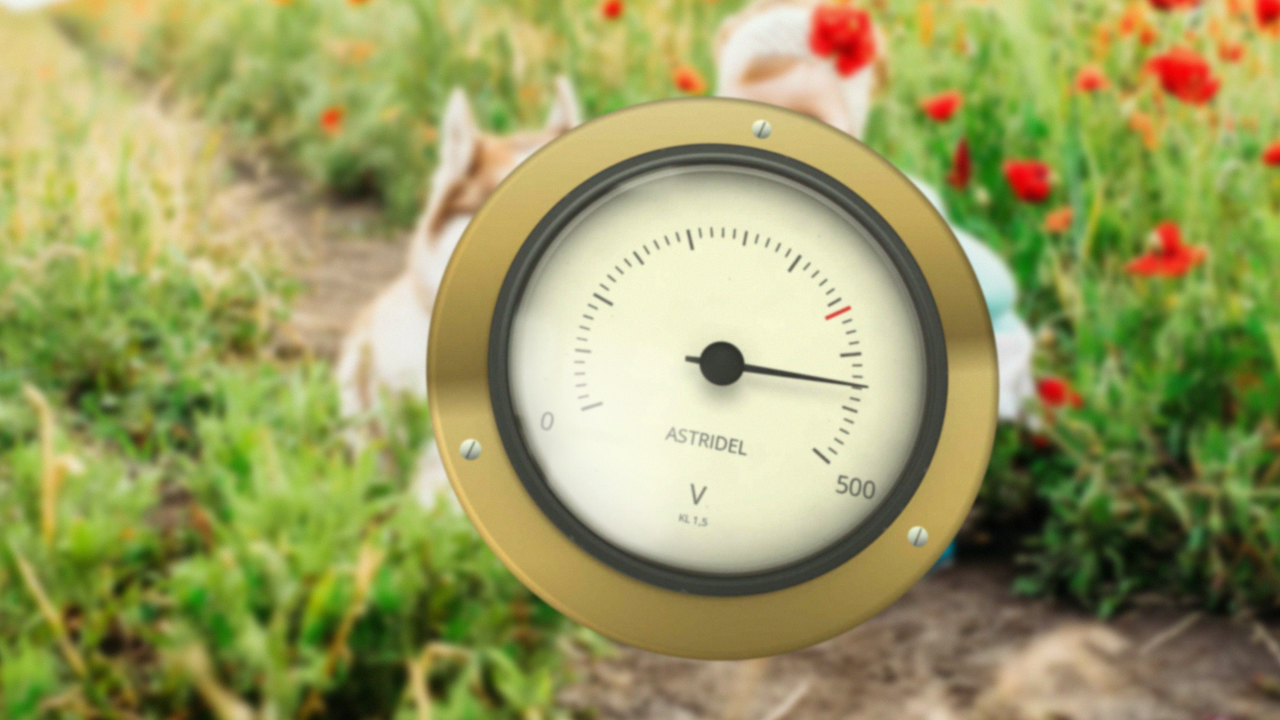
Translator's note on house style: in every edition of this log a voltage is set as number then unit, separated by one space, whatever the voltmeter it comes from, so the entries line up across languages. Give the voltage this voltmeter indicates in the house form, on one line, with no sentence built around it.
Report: 430 V
